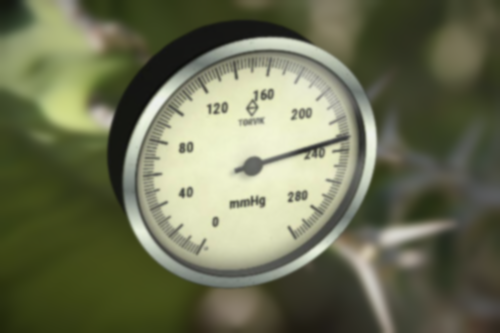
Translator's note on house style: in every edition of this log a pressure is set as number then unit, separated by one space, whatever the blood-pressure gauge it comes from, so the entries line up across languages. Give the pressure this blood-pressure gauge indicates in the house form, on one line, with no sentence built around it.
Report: 230 mmHg
